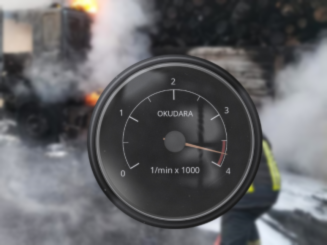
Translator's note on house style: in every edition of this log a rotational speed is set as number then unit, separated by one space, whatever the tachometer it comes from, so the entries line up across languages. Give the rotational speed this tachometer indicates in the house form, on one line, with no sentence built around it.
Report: 3750 rpm
